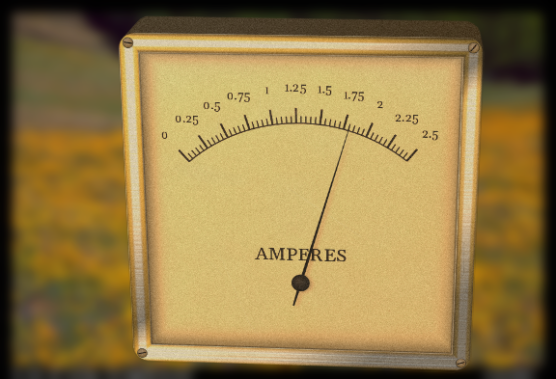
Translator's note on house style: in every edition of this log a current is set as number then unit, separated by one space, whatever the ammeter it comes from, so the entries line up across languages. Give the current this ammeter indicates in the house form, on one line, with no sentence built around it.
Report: 1.8 A
